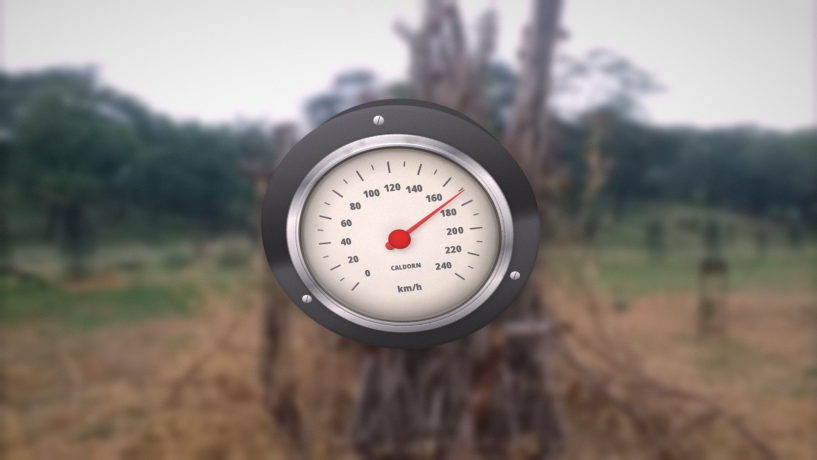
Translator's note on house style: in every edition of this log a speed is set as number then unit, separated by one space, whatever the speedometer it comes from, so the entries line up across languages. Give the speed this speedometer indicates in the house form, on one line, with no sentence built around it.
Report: 170 km/h
